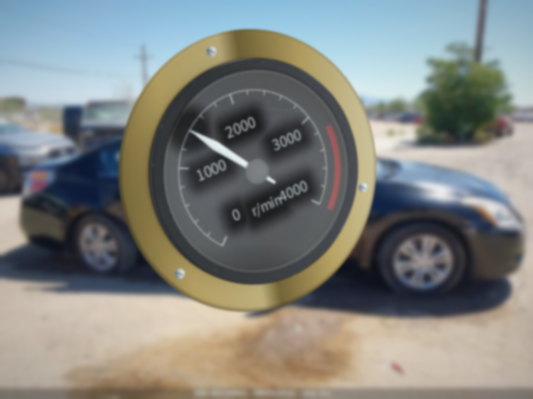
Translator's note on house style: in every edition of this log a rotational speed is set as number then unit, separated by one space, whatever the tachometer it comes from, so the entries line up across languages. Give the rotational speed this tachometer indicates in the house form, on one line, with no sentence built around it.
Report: 1400 rpm
